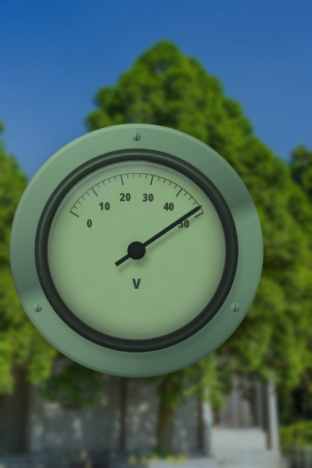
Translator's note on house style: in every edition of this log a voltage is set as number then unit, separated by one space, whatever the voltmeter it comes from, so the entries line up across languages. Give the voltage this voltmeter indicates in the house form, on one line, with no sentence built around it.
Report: 48 V
